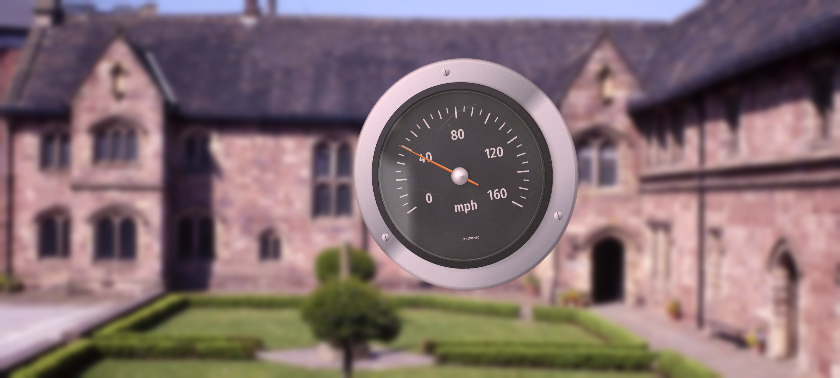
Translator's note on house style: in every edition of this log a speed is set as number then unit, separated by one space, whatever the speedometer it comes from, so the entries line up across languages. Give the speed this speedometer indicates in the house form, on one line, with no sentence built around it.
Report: 40 mph
